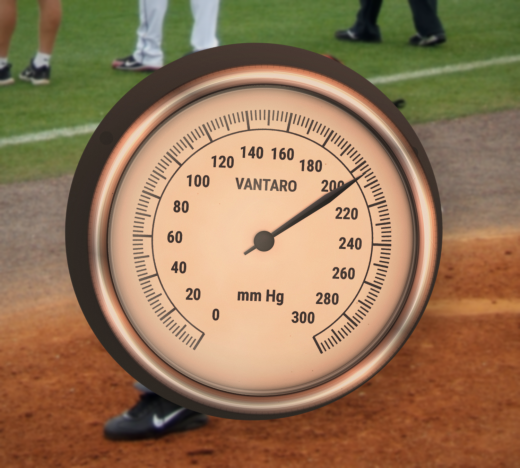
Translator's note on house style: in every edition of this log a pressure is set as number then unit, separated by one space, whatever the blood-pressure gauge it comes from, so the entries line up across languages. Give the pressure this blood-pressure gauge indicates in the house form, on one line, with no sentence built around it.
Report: 204 mmHg
